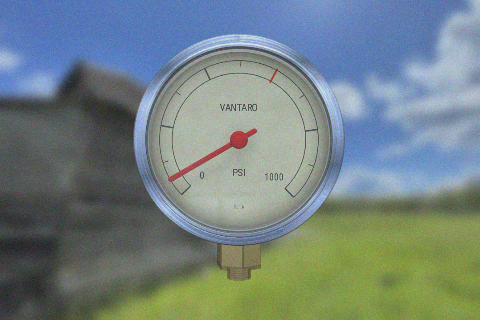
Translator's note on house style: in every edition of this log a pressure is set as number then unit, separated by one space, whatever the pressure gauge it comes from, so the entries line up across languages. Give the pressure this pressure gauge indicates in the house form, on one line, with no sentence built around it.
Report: 50 psi
